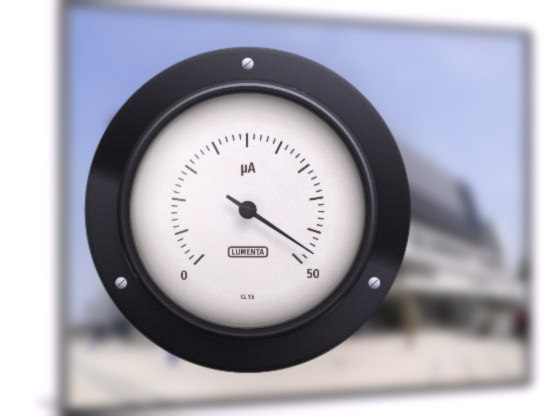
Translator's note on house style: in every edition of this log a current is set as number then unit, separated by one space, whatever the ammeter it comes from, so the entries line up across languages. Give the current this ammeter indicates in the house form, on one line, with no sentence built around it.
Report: 48 µA
